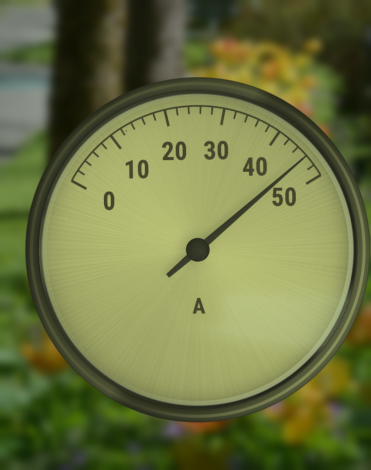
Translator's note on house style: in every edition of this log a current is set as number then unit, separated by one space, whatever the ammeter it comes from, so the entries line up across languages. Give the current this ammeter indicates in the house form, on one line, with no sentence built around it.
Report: 46 A
